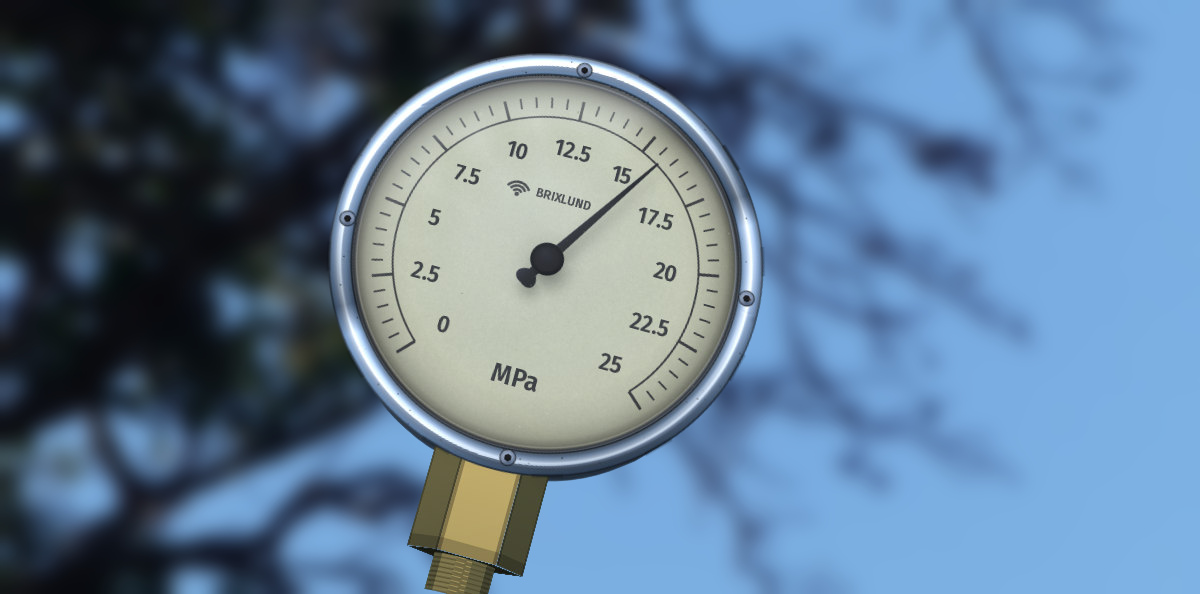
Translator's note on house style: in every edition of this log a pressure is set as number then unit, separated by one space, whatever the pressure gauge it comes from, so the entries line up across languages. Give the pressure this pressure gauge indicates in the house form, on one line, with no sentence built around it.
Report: 15.75 MPa
